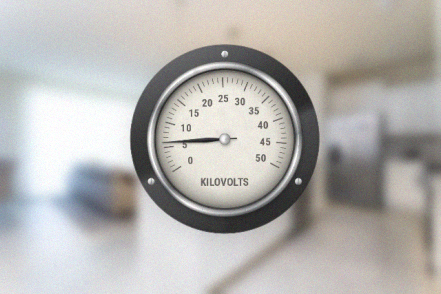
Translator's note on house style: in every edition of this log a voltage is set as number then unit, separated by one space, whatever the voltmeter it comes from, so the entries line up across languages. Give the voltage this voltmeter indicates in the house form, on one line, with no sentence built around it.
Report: 6 kV
